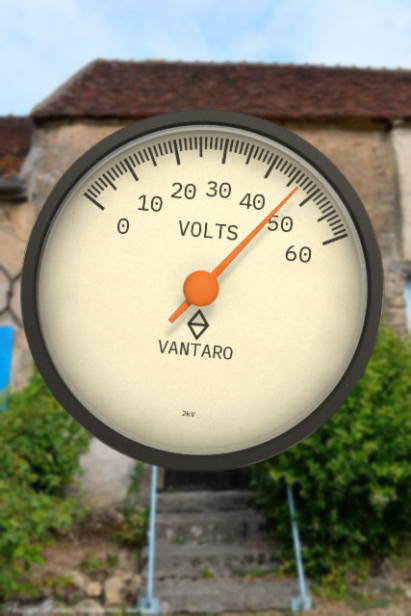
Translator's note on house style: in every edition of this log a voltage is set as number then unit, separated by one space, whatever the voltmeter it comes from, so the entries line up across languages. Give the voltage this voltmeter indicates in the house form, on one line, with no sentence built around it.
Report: 47 V
